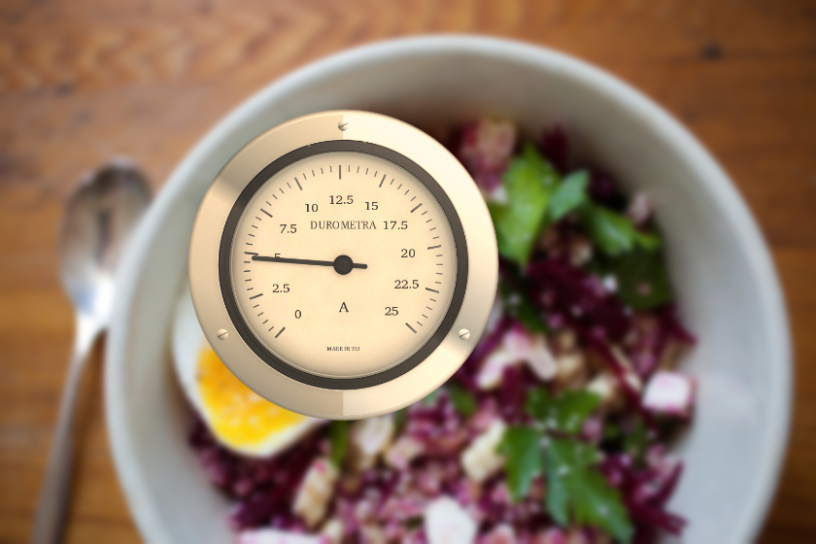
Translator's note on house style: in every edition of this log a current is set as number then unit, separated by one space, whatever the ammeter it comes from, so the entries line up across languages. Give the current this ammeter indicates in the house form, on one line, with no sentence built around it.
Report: 4.75 A
